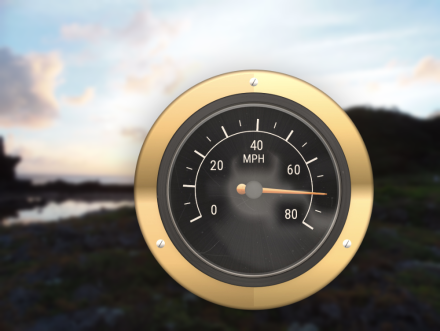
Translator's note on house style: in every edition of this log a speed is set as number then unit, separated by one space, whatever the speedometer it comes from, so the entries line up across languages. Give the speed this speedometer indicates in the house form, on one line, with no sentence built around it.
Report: 70 mph
